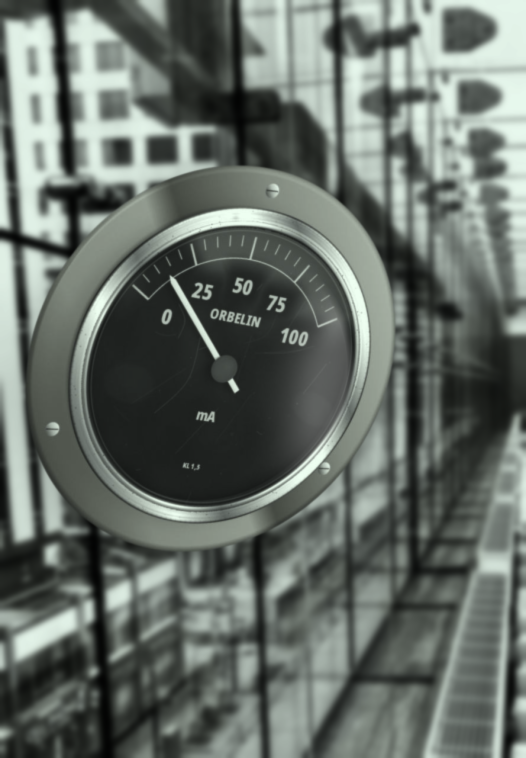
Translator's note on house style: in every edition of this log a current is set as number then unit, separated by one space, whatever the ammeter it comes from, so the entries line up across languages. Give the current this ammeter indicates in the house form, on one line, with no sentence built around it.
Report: 12.5 mA
